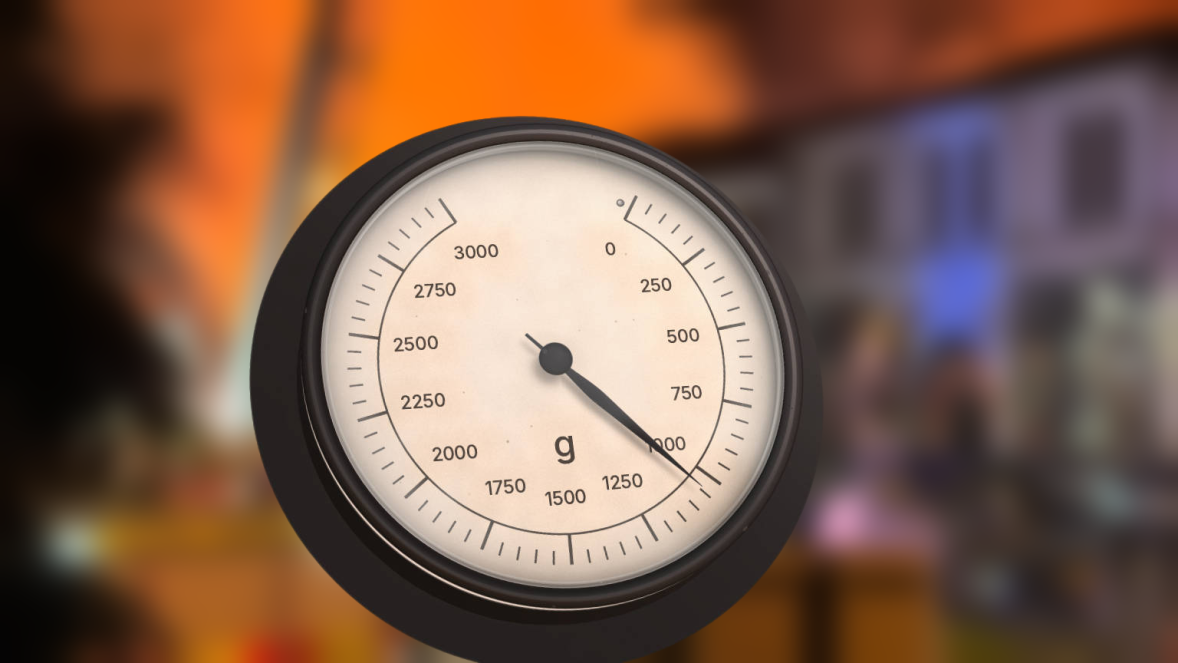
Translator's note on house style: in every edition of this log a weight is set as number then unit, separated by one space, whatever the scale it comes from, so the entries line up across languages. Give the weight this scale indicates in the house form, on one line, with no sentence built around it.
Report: 1050 g
